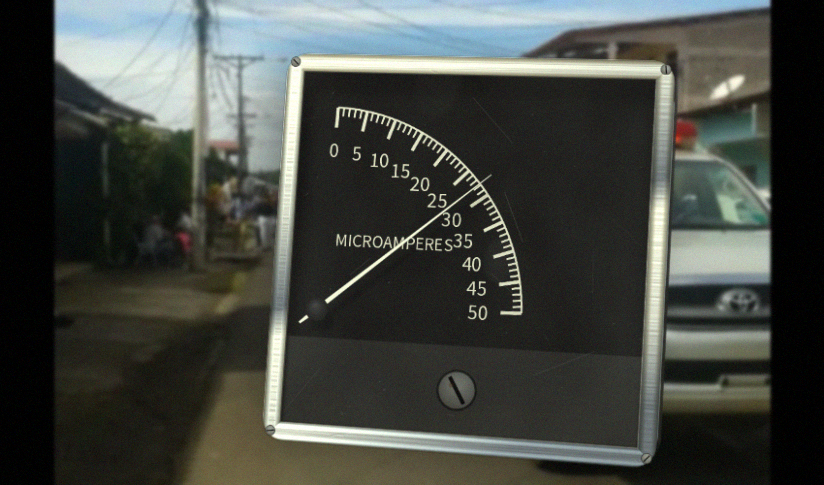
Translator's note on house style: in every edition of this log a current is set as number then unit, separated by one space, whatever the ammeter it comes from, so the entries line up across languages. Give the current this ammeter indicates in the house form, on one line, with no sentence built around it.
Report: 28 µA
